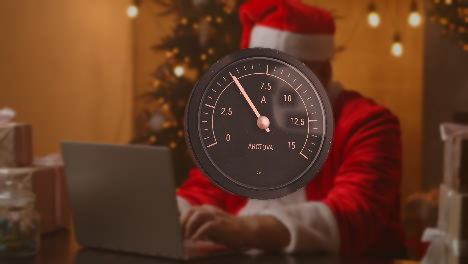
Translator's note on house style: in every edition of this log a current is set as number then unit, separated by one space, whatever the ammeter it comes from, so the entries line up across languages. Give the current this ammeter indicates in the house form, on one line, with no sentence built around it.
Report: 5 A
